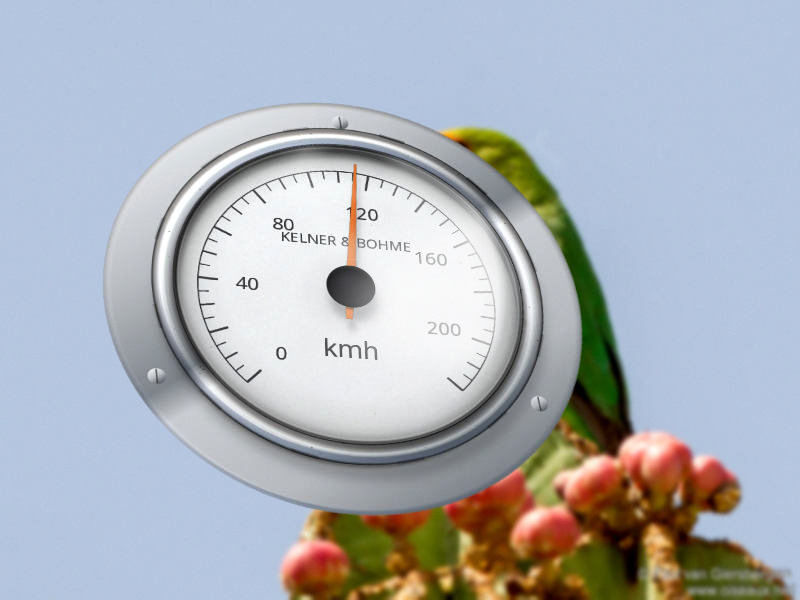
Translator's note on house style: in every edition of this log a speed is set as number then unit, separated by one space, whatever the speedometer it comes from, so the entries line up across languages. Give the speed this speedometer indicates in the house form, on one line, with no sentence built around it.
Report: 115 km/h
